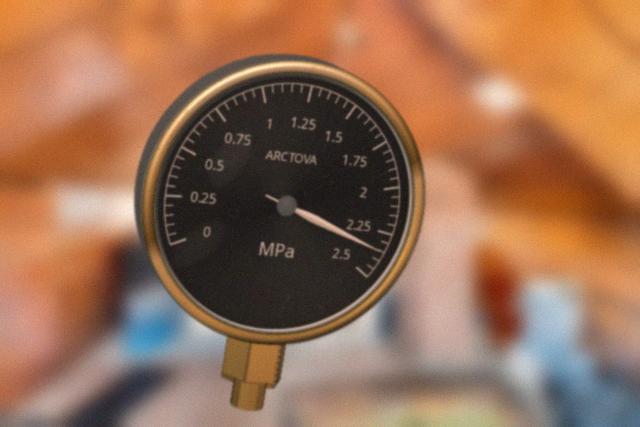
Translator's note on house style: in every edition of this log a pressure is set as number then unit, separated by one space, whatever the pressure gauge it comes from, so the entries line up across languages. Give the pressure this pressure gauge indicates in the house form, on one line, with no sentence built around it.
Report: 2.35 MPa
